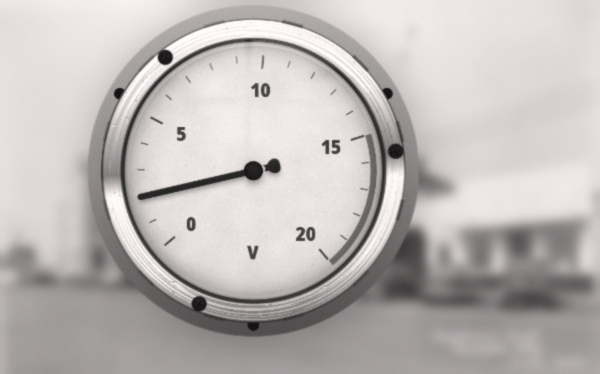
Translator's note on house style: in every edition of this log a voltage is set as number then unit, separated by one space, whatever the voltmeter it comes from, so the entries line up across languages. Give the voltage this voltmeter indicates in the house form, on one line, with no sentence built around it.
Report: 2 V
